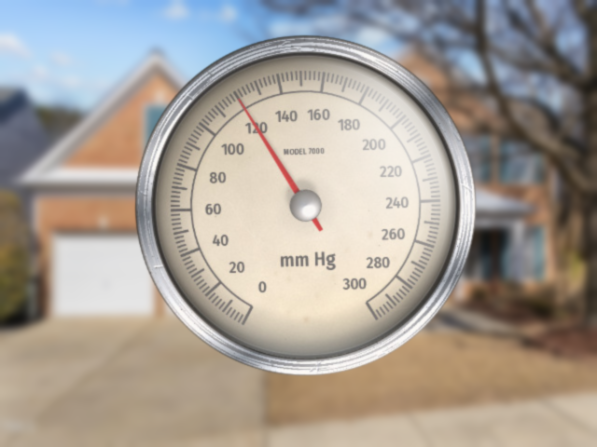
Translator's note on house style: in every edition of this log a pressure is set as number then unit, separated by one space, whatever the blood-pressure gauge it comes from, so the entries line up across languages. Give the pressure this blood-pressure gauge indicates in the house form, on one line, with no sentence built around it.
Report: 120 mmHg
